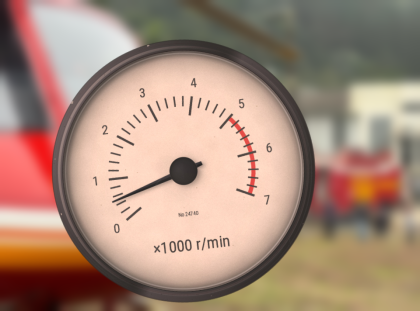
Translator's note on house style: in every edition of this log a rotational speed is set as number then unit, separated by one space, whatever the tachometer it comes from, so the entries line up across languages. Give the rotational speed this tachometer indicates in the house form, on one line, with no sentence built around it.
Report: 500 rpm
